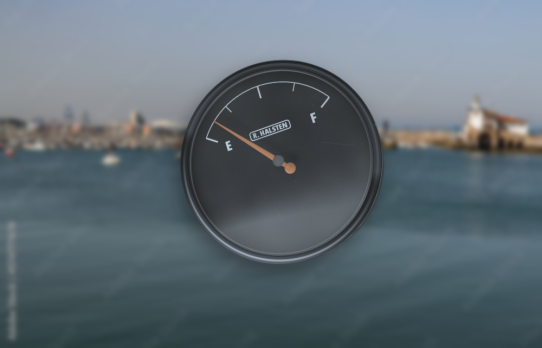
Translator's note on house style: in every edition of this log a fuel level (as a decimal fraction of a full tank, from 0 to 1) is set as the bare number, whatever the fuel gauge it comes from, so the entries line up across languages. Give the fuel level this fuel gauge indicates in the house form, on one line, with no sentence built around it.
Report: 0.125
